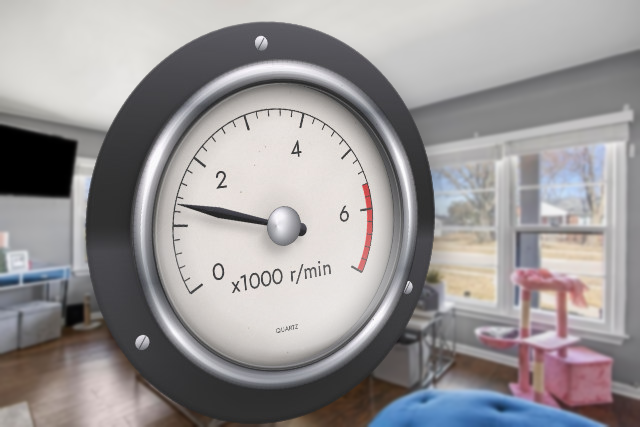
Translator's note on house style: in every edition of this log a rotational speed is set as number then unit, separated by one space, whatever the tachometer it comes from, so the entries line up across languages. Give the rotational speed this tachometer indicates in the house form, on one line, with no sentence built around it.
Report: 1300 rpm
